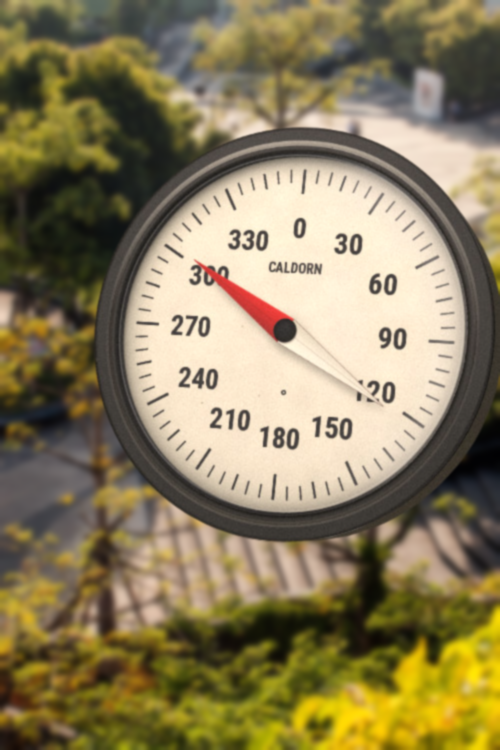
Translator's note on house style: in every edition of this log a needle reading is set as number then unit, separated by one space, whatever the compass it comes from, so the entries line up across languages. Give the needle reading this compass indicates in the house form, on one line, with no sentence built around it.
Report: 302.5 °
